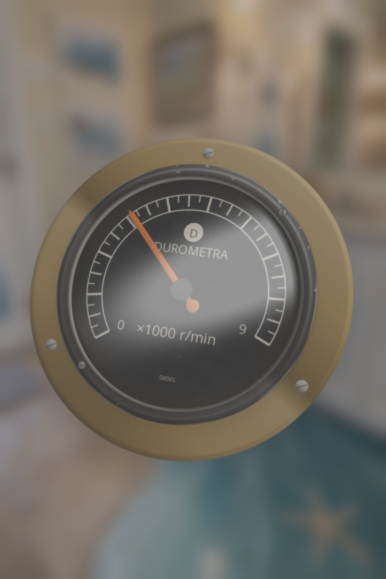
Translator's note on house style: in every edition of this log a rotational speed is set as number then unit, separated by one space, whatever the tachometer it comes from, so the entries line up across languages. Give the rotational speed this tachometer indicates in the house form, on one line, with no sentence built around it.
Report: 3125 rpm
